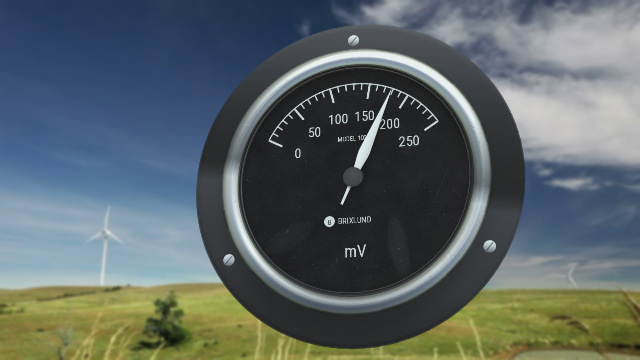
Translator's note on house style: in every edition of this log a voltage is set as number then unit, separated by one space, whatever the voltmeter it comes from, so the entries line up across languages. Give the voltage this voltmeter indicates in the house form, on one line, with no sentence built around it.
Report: 180 mV
